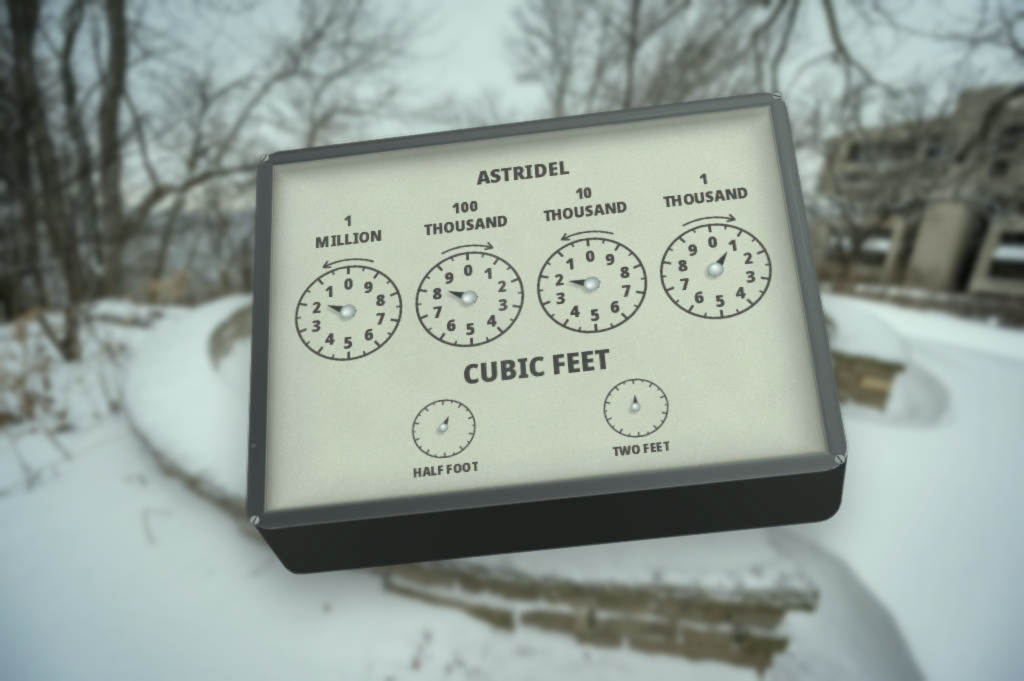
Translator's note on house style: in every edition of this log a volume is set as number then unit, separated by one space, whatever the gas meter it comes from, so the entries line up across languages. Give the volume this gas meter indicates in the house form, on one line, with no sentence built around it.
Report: 182100 ft³
